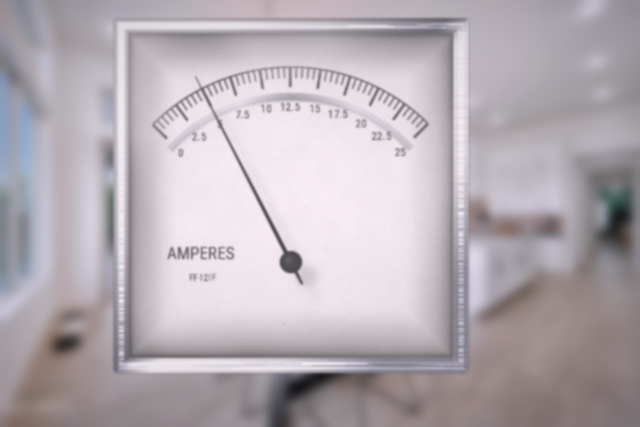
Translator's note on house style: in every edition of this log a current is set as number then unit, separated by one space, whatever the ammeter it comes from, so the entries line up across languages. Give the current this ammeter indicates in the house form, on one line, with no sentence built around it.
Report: 5 A
